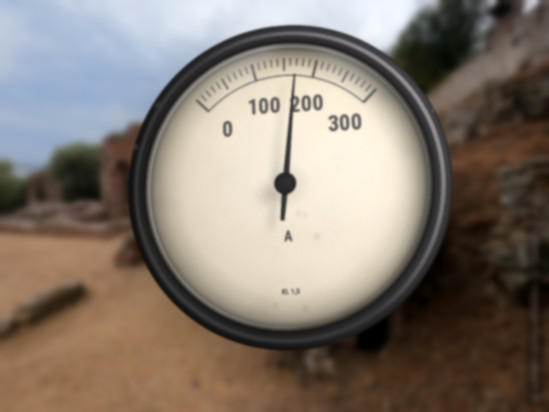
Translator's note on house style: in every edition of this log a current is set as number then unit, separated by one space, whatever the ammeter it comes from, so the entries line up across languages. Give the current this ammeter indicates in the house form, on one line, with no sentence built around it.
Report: 170 A
